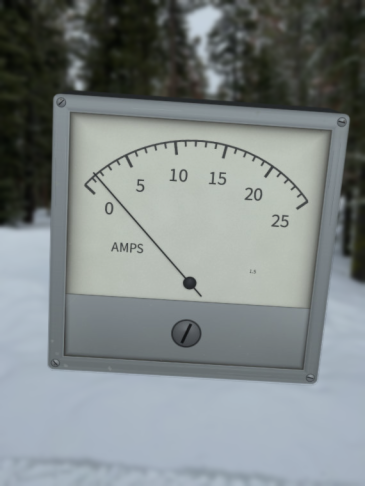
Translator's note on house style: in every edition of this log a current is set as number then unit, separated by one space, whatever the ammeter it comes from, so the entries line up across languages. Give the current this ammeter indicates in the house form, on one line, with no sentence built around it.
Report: 1.5 A
